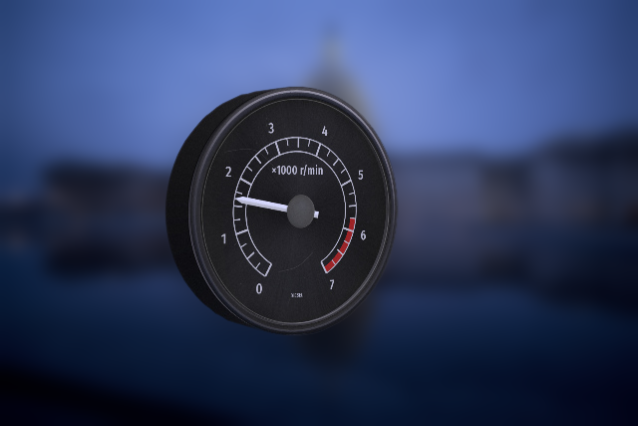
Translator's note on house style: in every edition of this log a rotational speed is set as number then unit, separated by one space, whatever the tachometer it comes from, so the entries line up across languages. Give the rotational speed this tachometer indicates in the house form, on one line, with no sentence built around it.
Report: 1625 rpm
